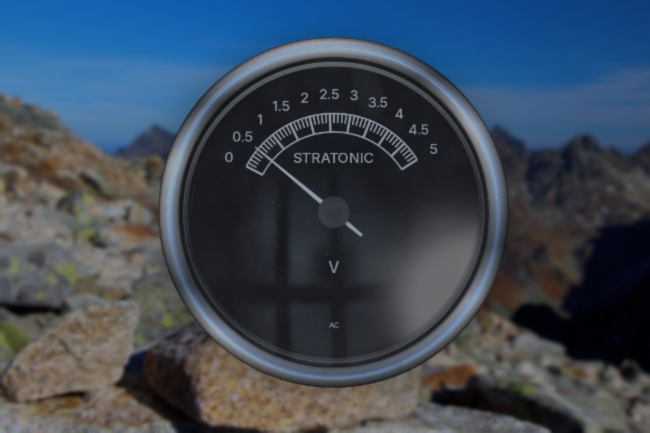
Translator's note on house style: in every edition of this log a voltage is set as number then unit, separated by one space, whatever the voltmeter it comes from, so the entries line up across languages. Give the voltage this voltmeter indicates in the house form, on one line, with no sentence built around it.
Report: 0.5 V
